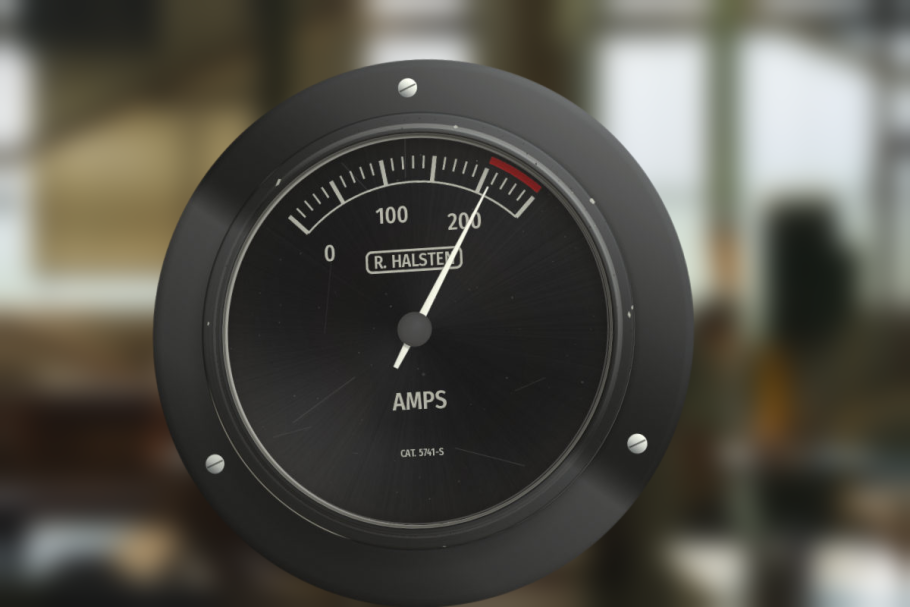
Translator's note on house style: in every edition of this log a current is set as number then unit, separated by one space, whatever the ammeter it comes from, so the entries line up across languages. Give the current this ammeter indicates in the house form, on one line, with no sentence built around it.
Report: 210 A
